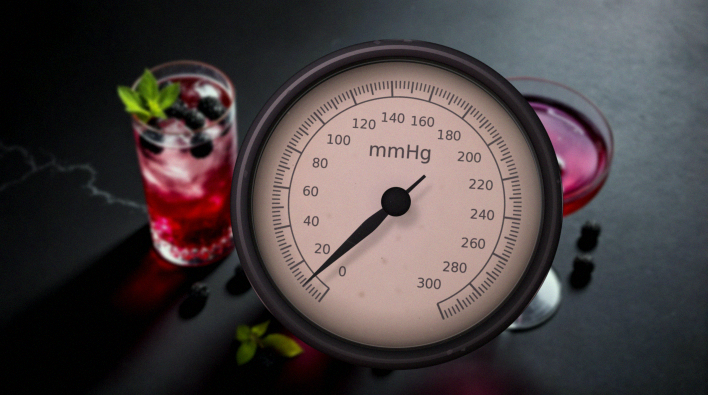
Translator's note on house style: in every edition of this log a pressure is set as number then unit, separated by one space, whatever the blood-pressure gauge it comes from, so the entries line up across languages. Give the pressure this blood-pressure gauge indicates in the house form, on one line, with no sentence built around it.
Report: 10 mmHg
